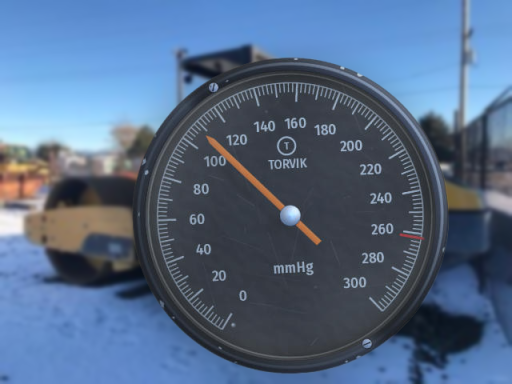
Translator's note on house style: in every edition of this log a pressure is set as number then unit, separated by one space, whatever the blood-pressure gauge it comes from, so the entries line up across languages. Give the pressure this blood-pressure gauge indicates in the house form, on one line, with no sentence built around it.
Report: 108 mmHg
